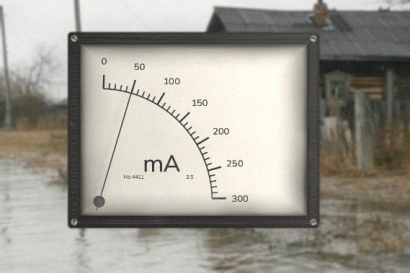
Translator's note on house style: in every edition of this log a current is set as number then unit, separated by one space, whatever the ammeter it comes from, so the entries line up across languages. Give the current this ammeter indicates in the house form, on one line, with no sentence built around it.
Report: 50 mA
